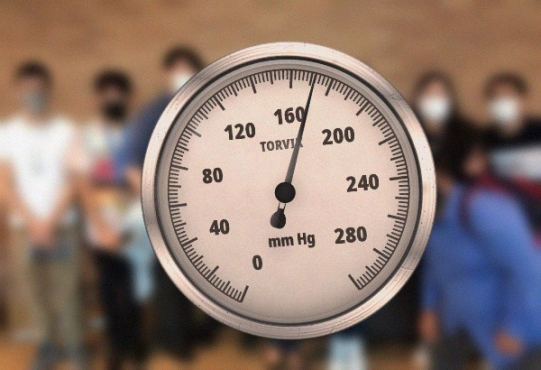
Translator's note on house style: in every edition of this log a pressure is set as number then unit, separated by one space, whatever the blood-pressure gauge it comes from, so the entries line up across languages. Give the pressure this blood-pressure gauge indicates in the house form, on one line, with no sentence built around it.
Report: 172 mmHg
